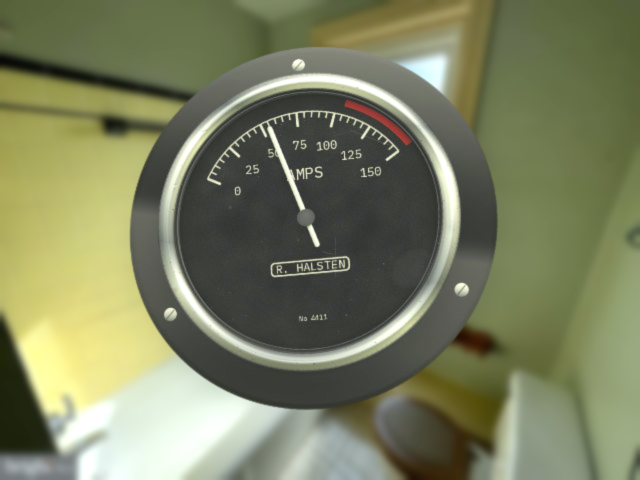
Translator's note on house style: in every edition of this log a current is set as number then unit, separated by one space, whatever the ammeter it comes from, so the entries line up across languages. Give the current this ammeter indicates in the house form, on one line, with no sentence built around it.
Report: 55 A
